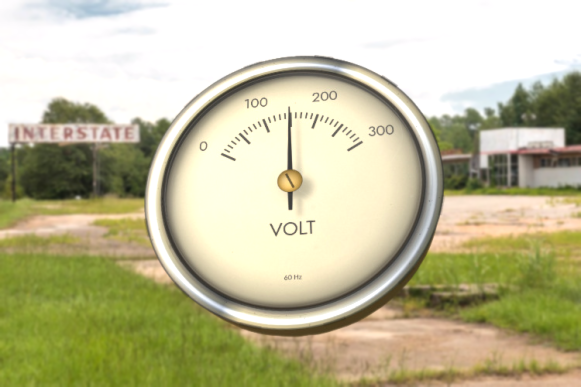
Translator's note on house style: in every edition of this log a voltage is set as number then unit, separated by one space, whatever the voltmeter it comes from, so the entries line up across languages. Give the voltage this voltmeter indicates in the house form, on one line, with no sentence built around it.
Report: 150 V
